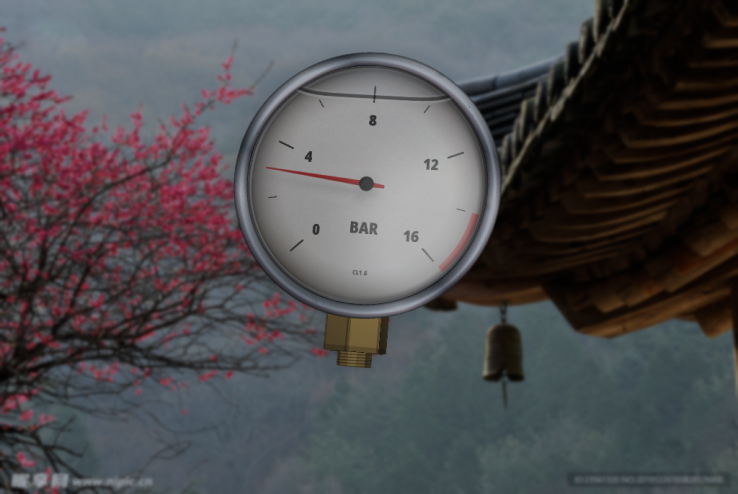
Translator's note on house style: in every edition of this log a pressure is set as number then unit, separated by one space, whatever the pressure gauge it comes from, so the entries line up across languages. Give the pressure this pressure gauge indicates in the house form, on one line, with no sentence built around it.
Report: 3 bar
